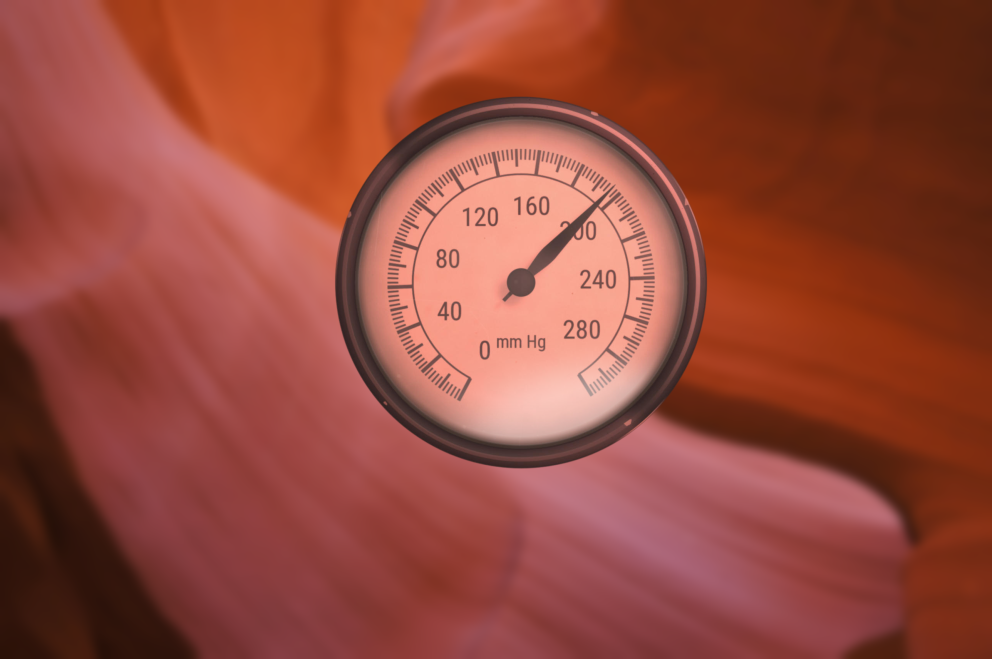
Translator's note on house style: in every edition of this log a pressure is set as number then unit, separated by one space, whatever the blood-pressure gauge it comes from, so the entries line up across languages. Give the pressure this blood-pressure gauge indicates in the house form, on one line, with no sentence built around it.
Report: 196 mmHg
